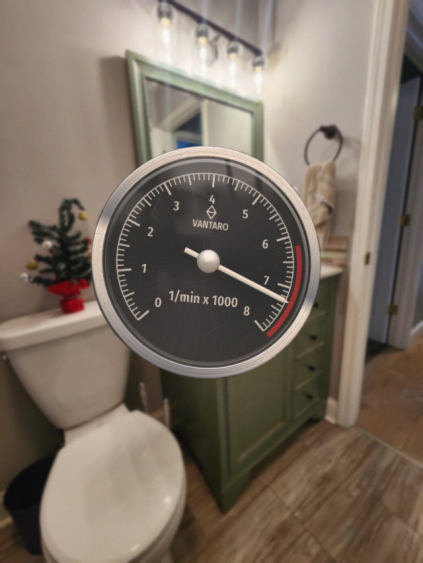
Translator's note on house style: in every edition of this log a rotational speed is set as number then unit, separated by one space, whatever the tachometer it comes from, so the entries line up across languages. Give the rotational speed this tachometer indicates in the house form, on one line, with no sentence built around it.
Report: 7300 rpm
